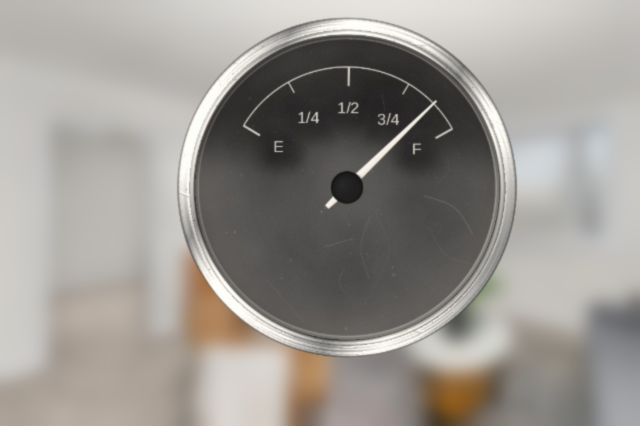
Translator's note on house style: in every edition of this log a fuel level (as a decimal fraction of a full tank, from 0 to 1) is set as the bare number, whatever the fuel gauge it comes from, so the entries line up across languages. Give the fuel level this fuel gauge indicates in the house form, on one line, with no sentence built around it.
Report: 0.875
